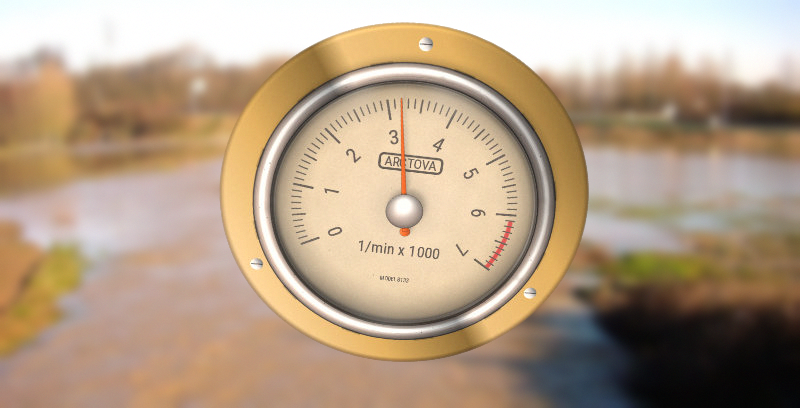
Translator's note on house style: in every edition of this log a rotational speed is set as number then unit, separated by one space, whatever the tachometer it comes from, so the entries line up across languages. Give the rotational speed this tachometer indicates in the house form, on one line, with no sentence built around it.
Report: 3200 rpm
